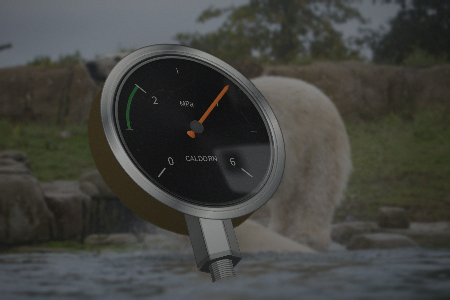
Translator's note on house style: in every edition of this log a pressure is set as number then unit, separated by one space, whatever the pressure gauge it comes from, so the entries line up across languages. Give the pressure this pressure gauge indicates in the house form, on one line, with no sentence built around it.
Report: 4 MPa
